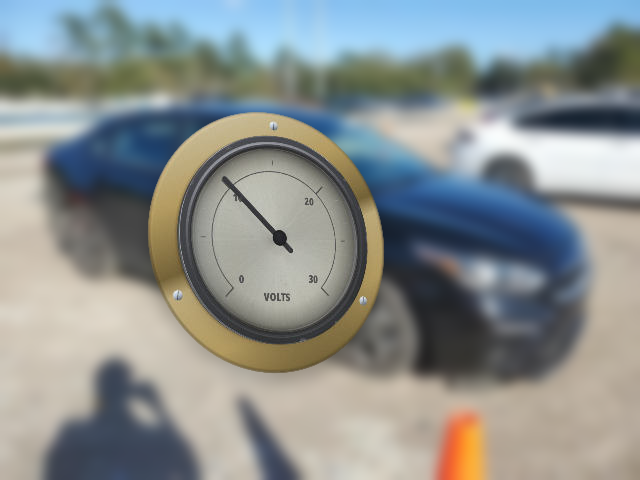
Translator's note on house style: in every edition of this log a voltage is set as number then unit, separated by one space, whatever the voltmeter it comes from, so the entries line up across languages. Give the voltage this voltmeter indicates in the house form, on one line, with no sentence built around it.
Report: 10 V
